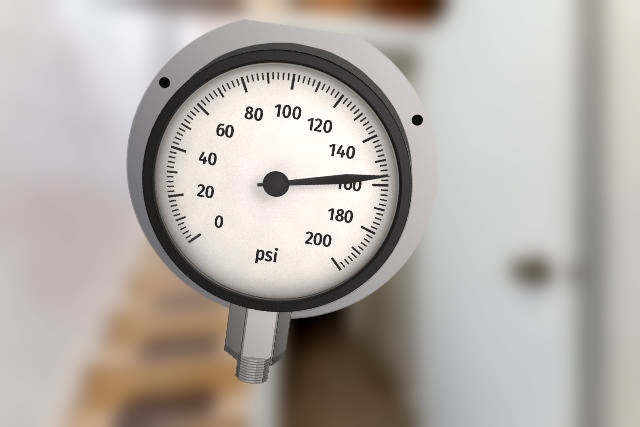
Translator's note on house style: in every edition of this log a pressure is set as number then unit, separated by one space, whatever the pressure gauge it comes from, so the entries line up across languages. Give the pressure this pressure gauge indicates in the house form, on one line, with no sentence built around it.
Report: 156 psi
